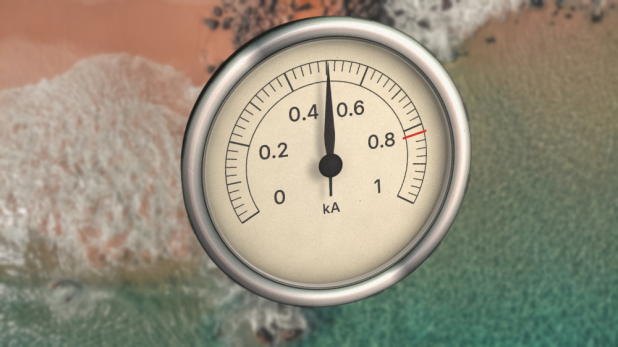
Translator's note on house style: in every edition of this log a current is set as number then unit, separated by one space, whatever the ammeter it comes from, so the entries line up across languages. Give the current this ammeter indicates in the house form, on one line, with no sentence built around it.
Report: 0.5 kA
